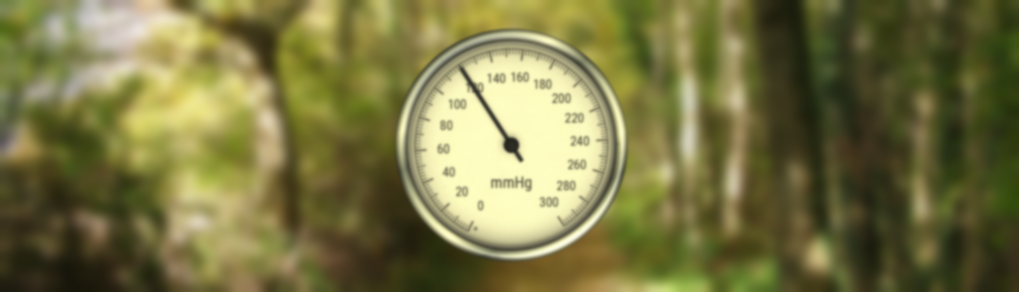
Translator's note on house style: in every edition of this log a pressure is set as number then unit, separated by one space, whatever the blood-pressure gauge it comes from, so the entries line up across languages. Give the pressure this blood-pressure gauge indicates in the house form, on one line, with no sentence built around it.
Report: 120 mmHg
